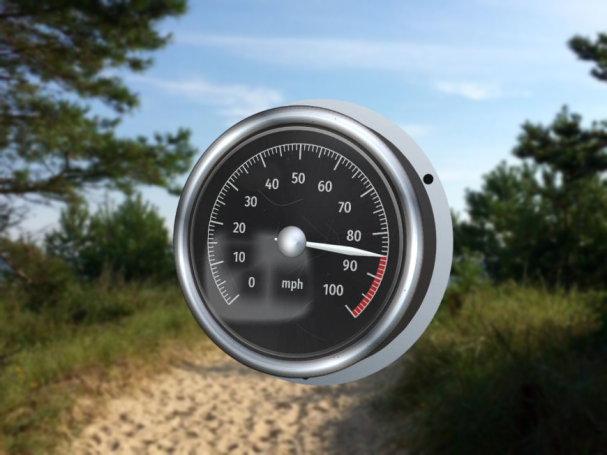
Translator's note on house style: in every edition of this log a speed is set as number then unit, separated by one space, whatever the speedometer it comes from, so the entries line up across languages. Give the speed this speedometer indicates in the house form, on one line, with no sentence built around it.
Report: 85 mph
